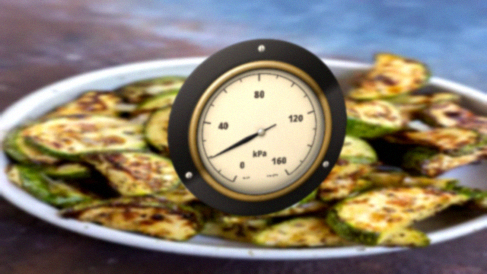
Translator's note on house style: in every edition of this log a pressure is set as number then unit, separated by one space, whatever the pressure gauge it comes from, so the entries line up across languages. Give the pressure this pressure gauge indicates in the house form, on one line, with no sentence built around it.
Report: 20 kPa
